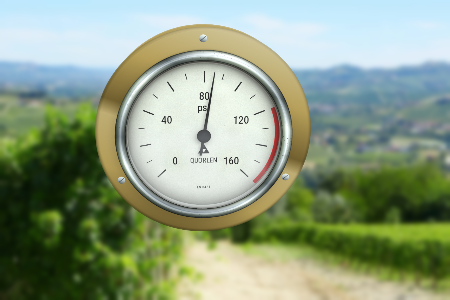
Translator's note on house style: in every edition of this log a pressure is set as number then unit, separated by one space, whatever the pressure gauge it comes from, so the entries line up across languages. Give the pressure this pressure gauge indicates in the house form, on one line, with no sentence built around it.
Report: 85 psi
